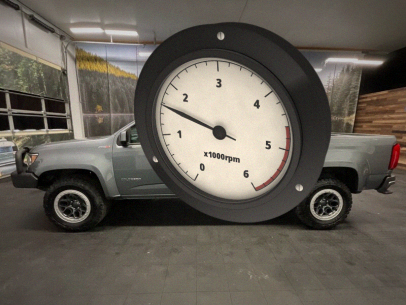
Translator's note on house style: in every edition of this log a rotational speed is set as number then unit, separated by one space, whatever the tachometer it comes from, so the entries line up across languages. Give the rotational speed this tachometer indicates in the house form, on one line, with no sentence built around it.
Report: 1600 rpm
